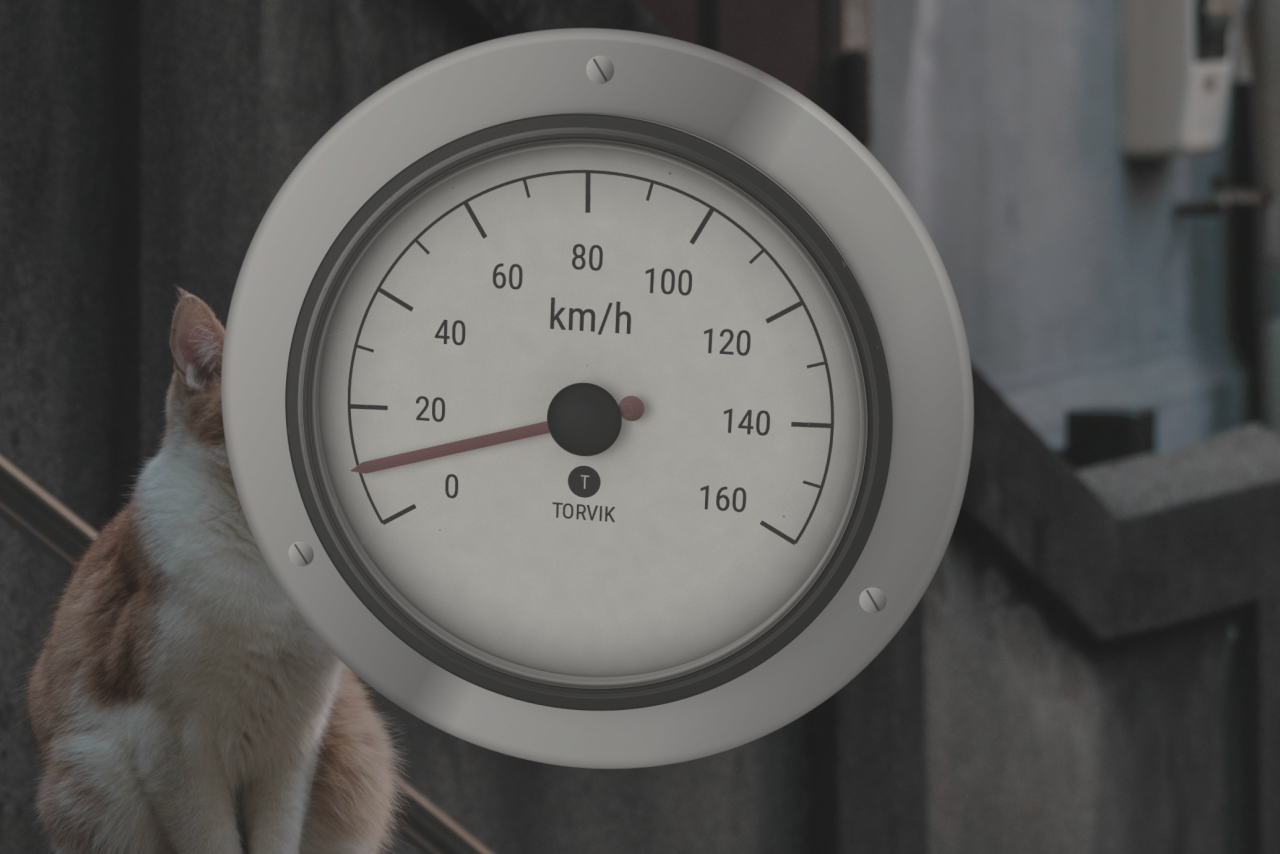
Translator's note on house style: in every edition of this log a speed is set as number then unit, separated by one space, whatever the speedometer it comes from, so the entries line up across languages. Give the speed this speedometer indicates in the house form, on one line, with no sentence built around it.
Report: 10 km/h
